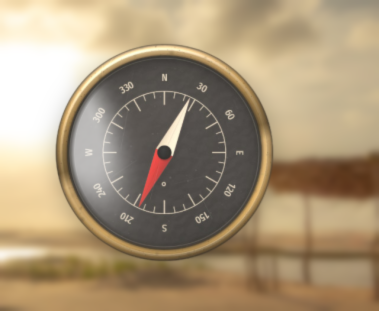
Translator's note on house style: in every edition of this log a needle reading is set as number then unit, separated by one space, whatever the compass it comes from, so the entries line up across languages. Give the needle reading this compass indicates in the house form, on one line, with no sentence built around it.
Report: 205 °
